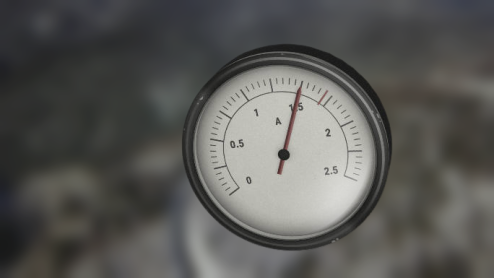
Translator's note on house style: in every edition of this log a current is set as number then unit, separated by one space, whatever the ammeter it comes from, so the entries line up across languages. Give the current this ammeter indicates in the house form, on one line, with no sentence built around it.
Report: 1.5 A
